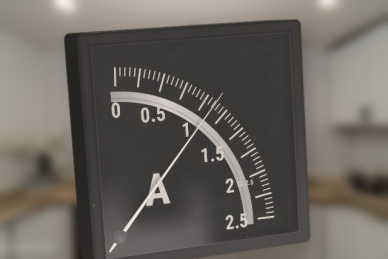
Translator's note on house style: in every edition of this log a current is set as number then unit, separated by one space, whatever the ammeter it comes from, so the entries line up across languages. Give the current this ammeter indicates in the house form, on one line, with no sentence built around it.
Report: 1.1 A
